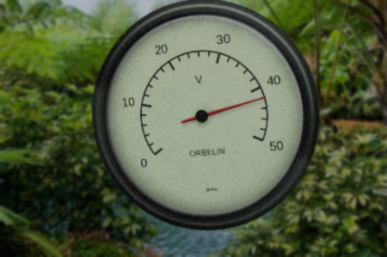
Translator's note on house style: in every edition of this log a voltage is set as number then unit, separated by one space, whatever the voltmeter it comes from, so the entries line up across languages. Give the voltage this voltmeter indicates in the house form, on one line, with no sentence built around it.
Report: 42 V
